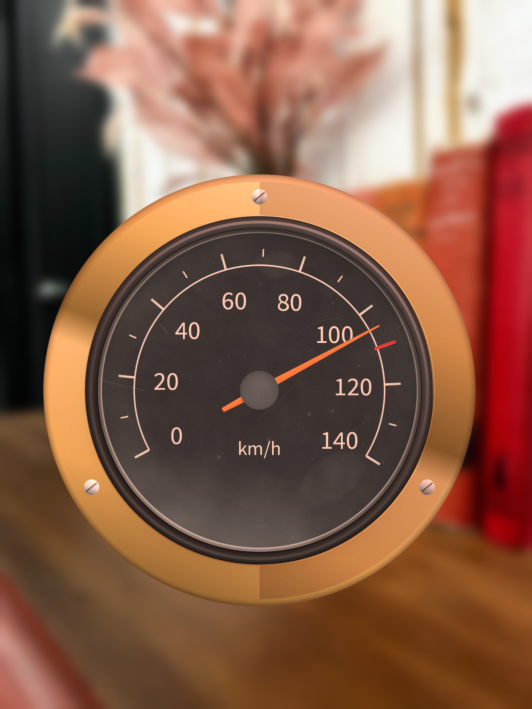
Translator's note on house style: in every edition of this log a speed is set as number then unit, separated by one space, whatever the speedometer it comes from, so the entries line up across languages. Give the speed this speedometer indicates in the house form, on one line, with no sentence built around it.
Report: 105 km/h
